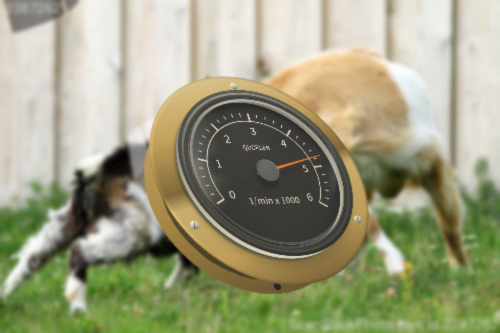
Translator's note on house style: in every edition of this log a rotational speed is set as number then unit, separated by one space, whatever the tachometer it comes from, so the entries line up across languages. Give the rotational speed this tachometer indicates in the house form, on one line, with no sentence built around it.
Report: 4800 rpm
